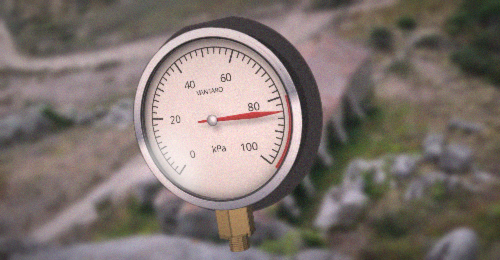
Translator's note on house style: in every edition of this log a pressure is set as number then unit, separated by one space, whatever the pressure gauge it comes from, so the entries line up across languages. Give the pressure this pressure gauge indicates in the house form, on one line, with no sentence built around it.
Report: 84 kPa
